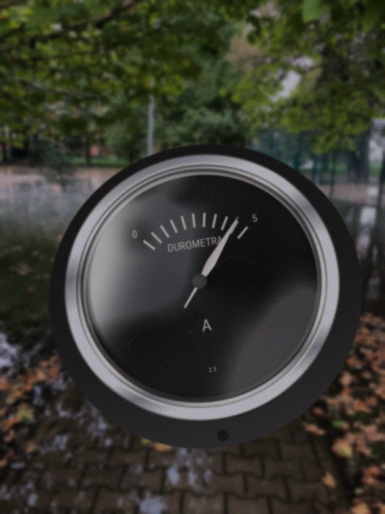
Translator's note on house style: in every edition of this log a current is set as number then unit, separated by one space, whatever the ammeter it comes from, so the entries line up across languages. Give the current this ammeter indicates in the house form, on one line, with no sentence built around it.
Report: 4.5 A
